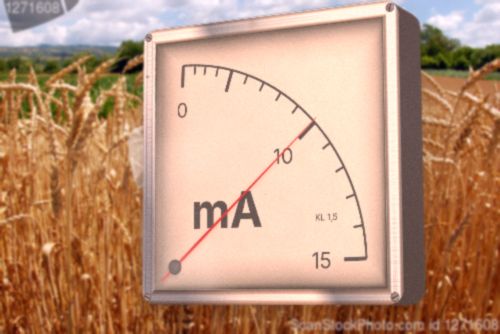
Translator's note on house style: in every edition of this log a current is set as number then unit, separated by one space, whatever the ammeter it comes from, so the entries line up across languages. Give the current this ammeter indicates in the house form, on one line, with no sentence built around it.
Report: 10 mA
